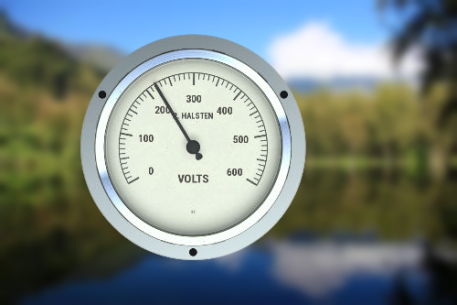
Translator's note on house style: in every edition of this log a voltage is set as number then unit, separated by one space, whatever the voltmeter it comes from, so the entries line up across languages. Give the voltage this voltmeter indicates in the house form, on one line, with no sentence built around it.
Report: 220 V
